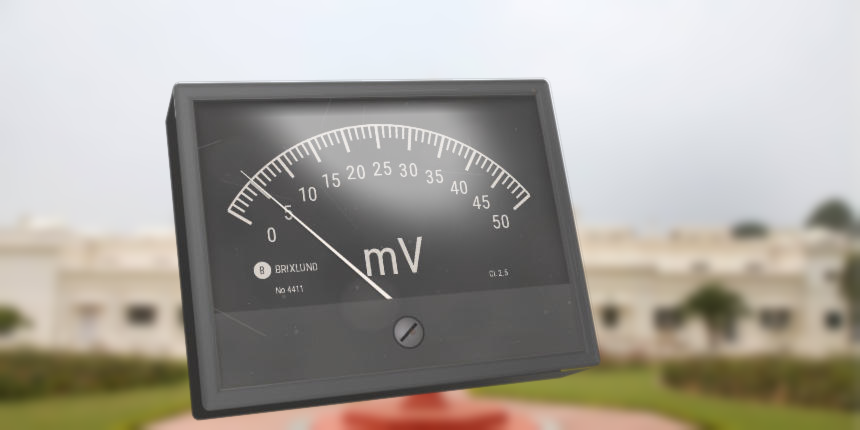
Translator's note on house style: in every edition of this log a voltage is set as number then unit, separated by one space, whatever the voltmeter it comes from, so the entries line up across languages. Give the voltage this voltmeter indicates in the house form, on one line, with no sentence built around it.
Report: 5 mV
